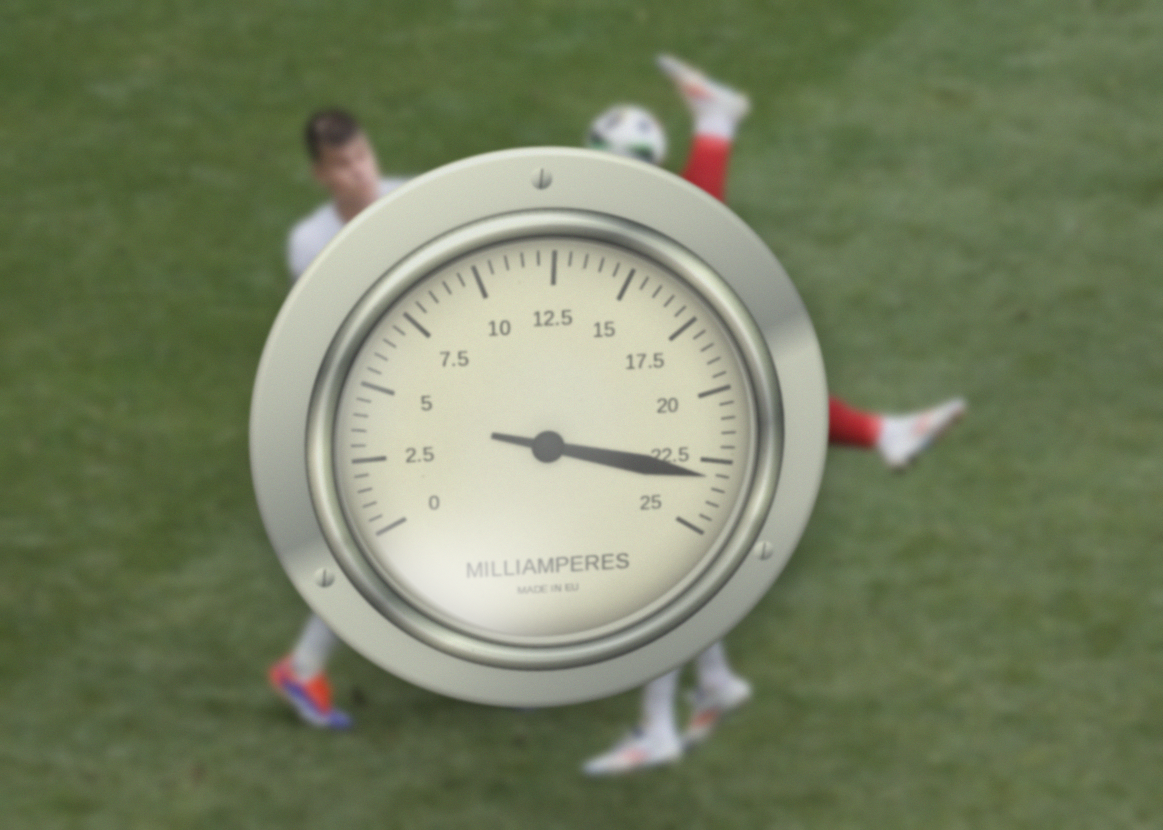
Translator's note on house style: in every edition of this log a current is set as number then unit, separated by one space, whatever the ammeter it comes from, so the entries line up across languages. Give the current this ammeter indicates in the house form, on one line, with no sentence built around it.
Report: 23 mA
